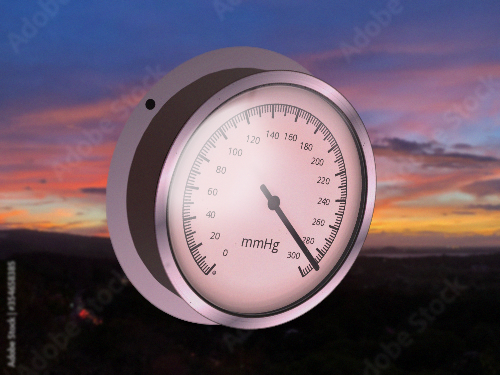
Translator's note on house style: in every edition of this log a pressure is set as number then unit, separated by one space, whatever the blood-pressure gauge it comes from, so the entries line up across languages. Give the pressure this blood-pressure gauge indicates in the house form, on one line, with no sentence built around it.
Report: 290 mmHg
